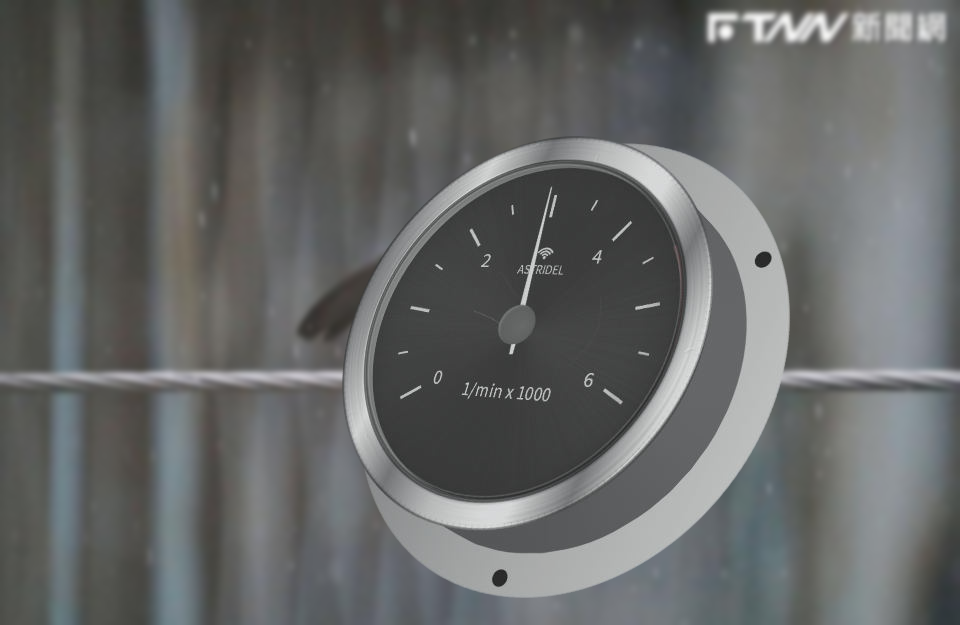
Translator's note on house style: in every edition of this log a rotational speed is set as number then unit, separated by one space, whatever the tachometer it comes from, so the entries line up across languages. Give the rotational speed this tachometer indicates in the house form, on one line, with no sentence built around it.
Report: 3000 rpm
